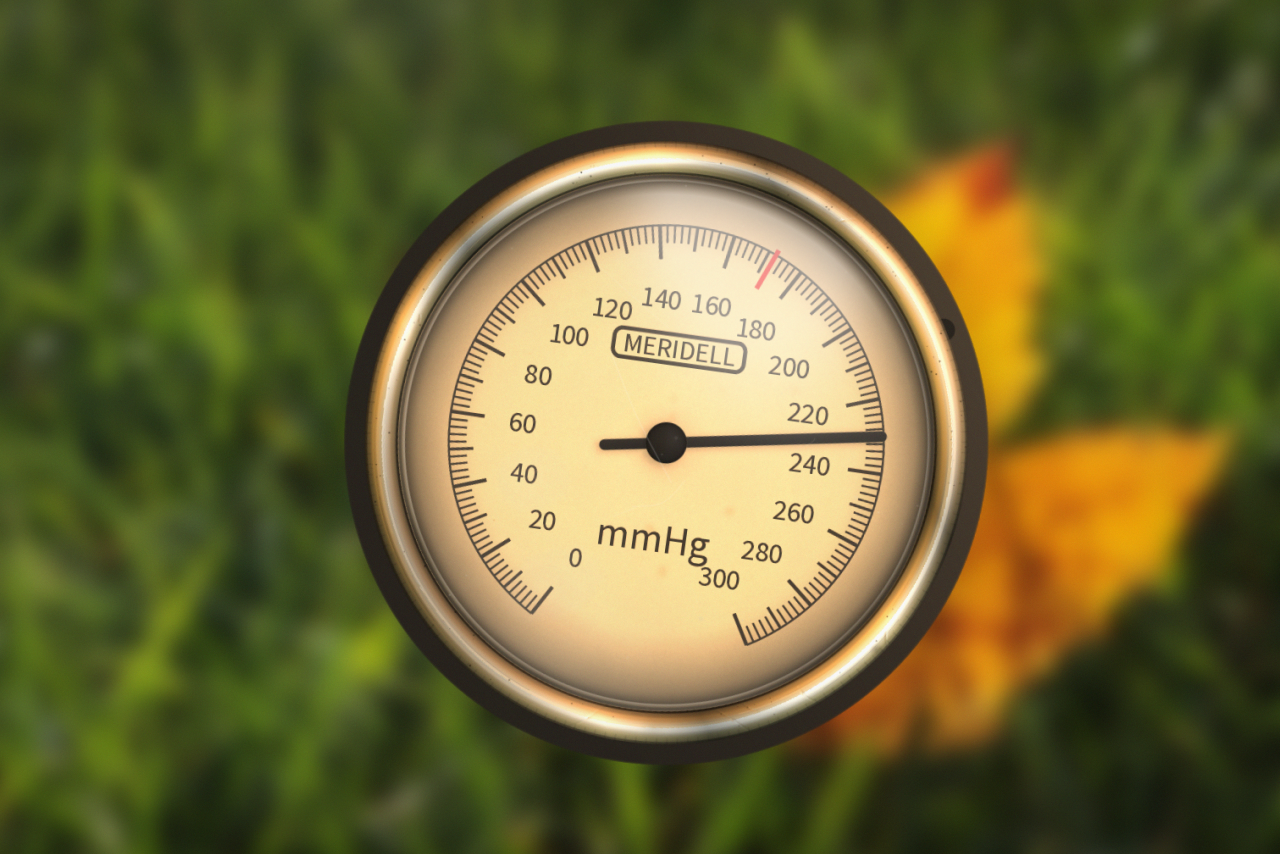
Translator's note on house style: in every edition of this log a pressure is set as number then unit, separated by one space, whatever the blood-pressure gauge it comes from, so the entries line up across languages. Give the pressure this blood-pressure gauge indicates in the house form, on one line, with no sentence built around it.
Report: 230 mmHg
